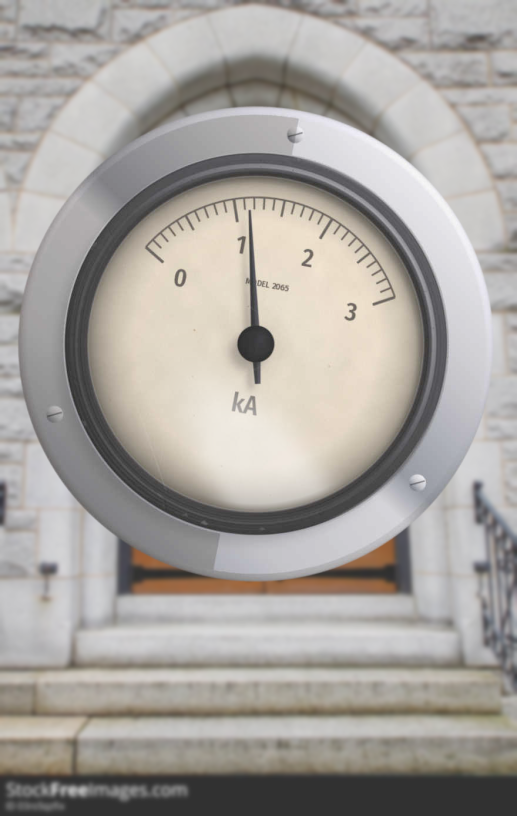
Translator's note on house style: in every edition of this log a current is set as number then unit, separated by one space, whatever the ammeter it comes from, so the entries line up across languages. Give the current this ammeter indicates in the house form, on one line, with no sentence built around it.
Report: 1.15 kA
